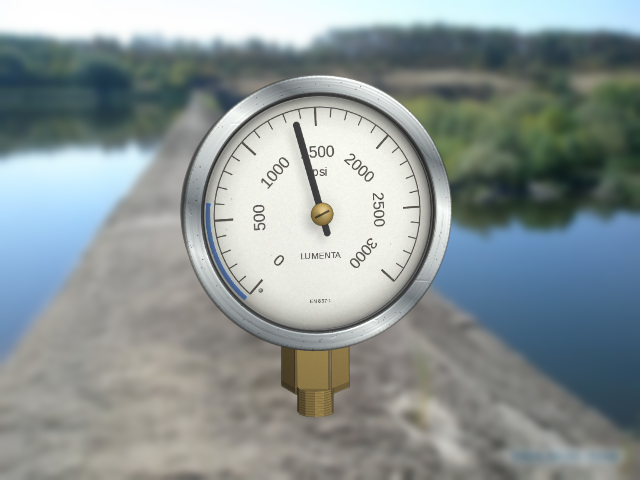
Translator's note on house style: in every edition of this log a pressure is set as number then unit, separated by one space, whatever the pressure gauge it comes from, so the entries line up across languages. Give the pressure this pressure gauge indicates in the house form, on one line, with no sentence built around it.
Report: 1350 psi
